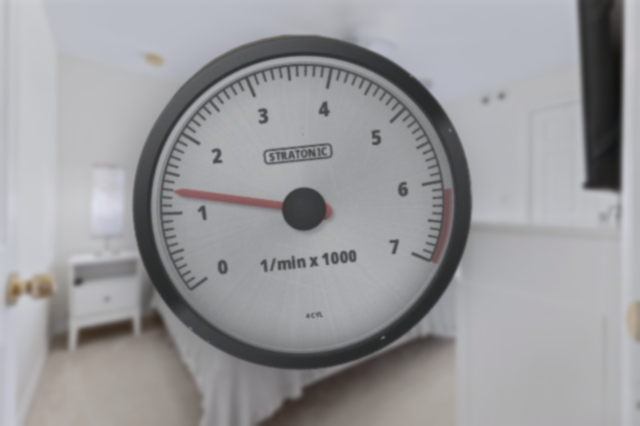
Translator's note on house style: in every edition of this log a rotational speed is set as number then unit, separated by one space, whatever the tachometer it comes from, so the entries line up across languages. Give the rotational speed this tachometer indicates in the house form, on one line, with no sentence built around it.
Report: 1300 rpm
